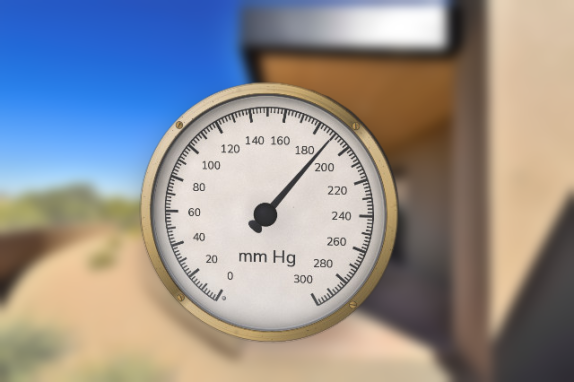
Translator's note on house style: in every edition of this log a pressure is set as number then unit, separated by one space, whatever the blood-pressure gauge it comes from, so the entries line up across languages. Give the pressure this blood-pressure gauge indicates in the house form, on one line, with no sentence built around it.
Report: 190 mmHg
